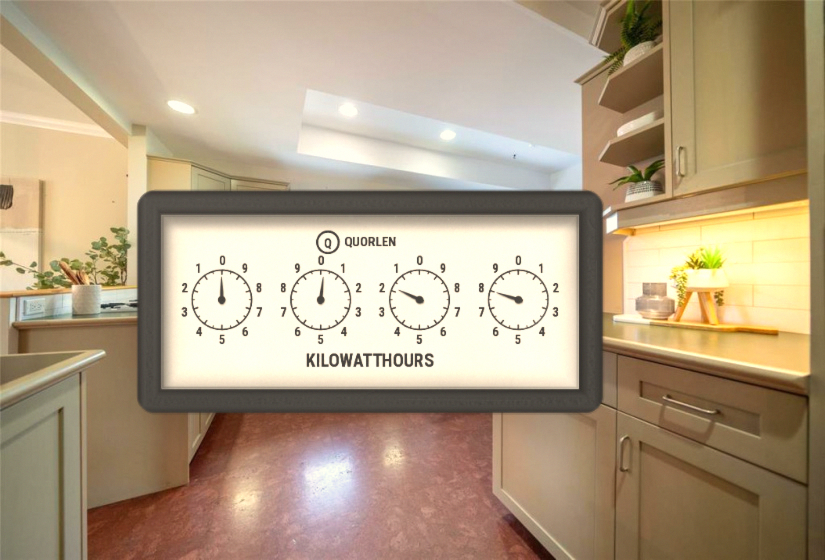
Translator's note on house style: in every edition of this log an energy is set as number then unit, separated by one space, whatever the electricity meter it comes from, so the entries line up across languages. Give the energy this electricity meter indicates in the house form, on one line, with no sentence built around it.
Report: 18 kWh
